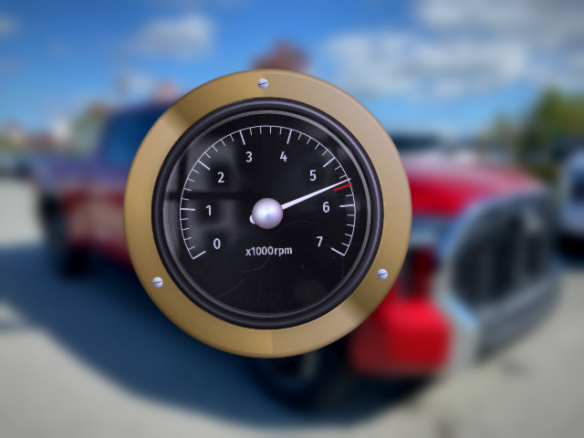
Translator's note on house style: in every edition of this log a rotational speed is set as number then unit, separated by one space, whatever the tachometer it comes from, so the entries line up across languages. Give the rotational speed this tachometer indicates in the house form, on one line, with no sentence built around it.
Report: 5500 rpm
